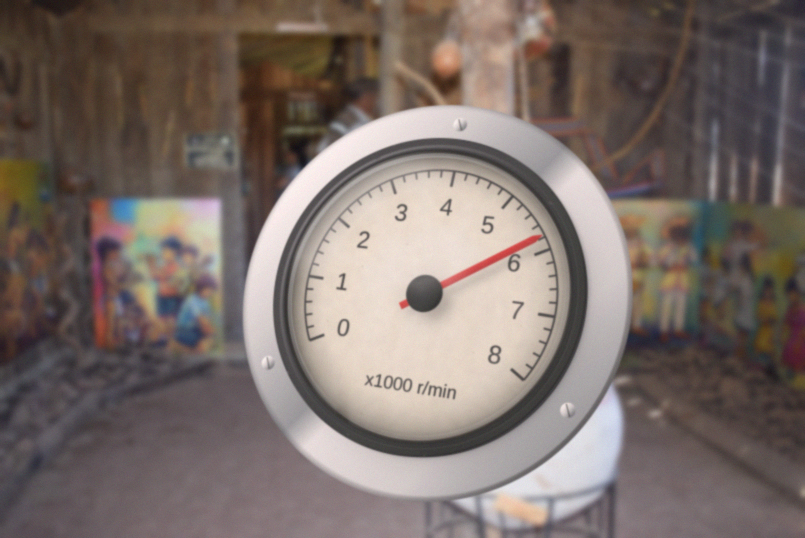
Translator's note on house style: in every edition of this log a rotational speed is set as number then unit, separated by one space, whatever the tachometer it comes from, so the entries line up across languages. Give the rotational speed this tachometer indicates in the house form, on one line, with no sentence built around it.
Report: 5800 rpm
